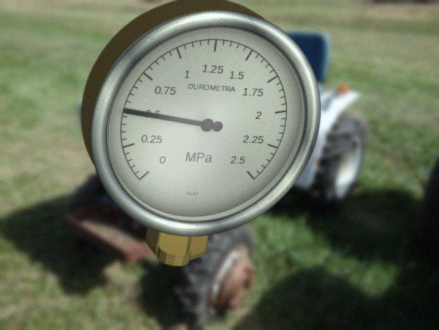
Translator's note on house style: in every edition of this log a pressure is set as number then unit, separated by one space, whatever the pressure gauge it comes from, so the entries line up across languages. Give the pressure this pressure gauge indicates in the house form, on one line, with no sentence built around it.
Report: 0.5 MPa
